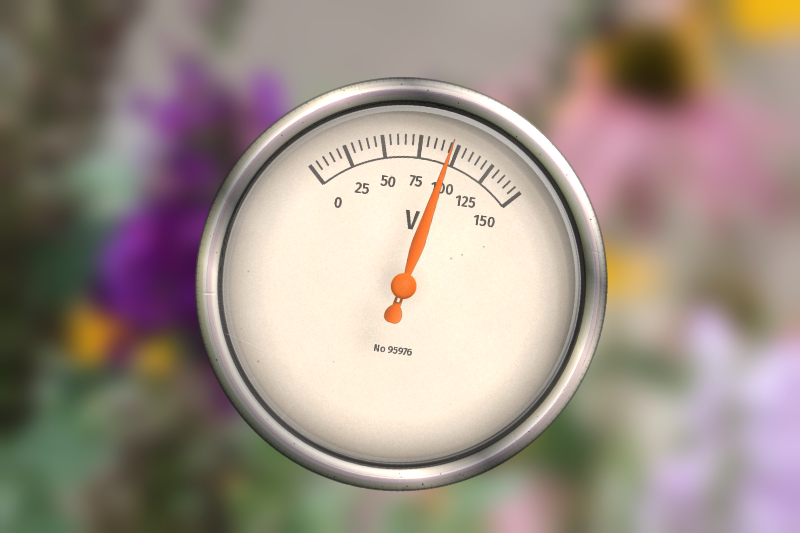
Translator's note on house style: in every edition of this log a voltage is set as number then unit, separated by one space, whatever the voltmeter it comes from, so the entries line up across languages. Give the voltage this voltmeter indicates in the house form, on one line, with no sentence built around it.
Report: 95 V
